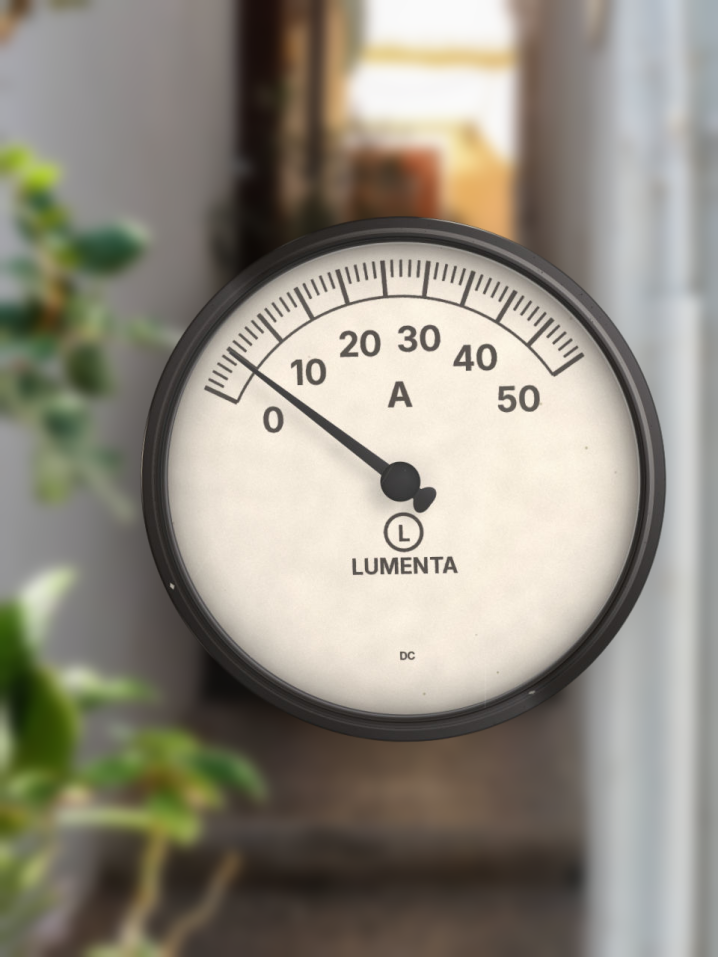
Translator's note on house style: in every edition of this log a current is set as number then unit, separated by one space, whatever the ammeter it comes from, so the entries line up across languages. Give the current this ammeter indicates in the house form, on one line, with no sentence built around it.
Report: 5 A
